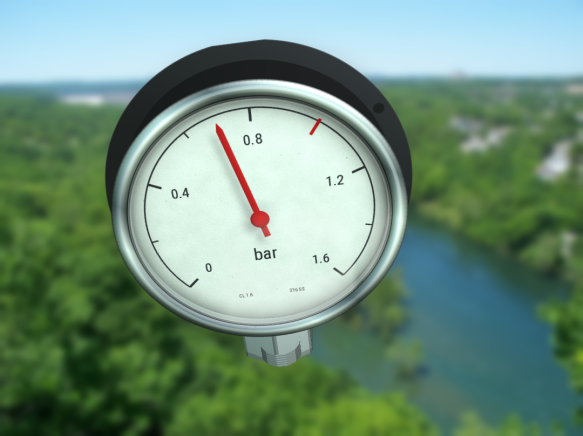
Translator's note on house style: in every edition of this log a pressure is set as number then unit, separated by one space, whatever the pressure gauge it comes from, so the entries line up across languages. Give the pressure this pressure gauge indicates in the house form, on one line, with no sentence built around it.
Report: 0.7 bar
